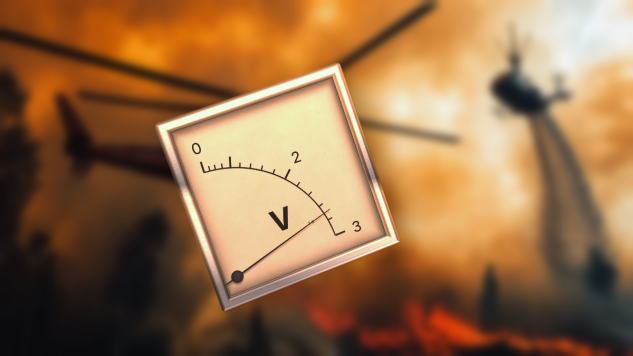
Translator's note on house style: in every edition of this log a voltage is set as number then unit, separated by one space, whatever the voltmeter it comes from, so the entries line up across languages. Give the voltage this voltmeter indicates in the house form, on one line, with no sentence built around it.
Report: 2.7 V
